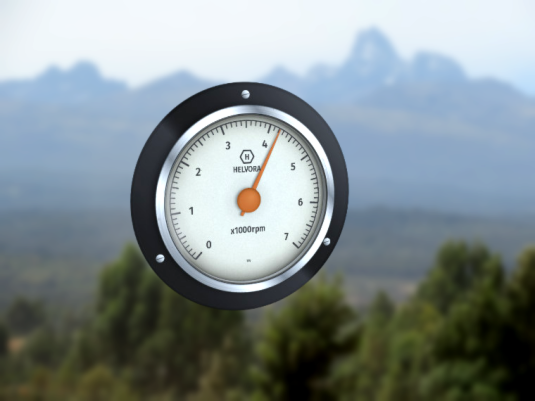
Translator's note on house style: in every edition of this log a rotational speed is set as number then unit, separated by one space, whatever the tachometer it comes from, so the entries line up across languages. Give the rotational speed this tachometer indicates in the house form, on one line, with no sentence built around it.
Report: 4200 rpm
